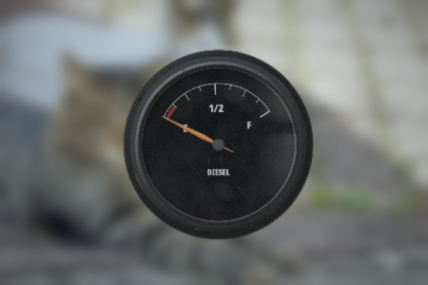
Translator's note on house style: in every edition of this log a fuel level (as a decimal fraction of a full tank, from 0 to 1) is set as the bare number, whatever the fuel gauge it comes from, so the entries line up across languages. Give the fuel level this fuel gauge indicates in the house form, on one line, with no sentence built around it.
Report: 0
